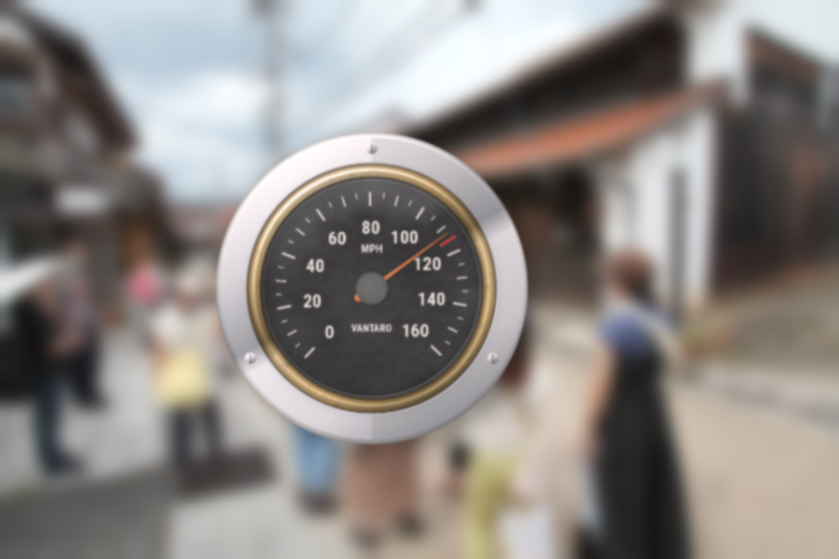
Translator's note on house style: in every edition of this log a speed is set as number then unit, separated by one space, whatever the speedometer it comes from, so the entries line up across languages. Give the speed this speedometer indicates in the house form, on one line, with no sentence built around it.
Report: 112.5 mph
